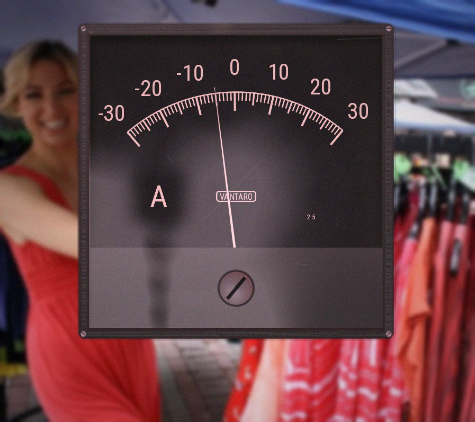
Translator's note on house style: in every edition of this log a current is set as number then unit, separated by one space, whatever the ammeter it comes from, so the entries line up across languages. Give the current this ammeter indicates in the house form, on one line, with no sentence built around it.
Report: -5 A
